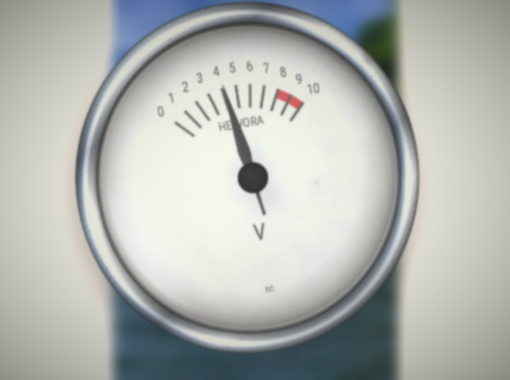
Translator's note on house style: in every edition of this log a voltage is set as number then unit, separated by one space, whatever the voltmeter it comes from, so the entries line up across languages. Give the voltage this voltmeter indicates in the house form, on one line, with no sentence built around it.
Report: 4 V
